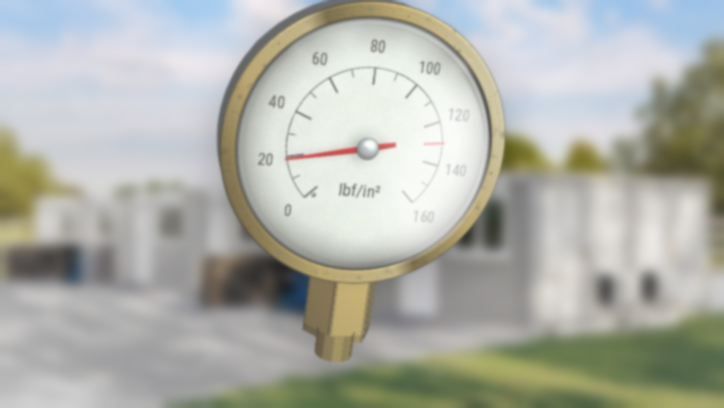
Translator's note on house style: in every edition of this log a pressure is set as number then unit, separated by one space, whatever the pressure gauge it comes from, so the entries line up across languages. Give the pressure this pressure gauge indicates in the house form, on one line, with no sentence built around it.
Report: 20 psi
